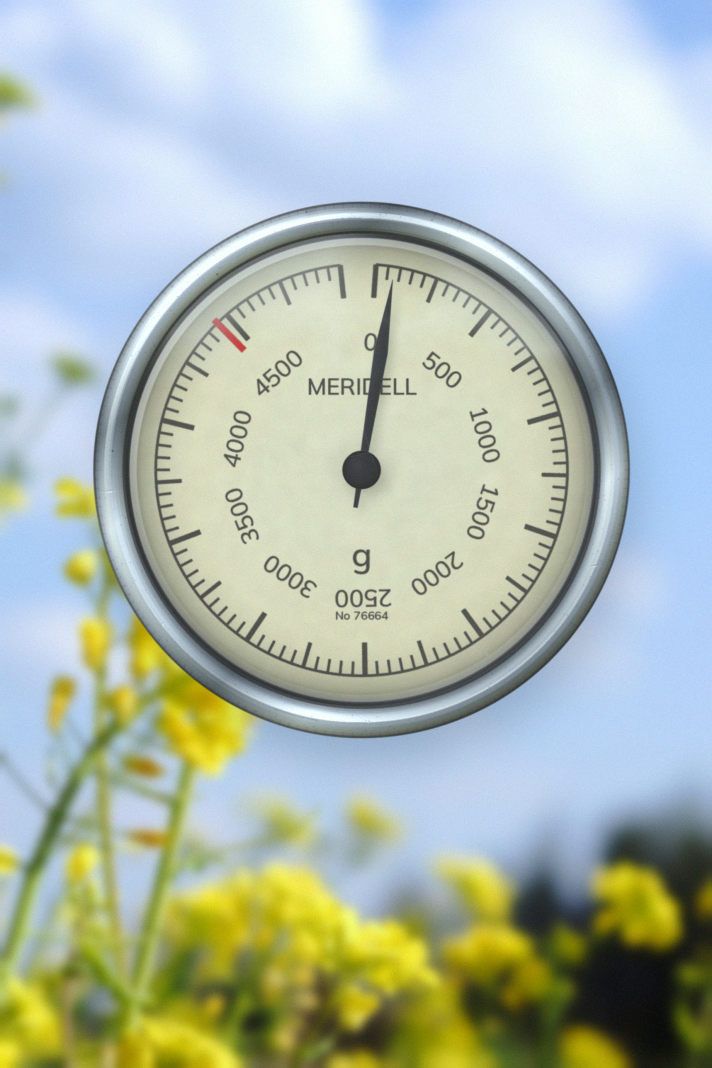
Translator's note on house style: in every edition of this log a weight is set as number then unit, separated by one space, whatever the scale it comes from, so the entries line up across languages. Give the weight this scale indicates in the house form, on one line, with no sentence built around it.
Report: 75 g
